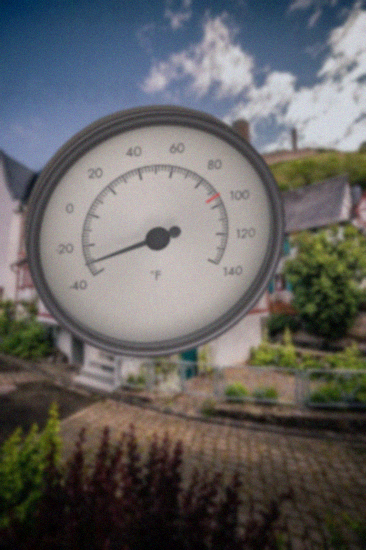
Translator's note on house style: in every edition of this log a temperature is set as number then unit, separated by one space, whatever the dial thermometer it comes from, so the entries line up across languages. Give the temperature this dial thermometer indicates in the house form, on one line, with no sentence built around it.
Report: -30 °F
